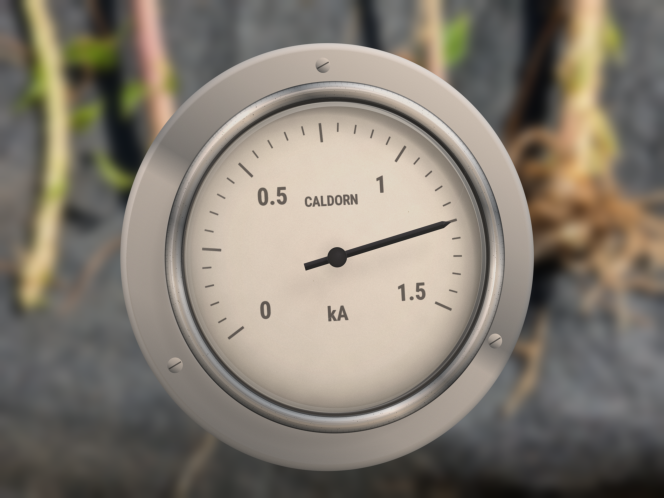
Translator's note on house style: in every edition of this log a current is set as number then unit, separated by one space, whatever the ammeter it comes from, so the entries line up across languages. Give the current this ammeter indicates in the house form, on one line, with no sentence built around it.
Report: 1.25 kA
